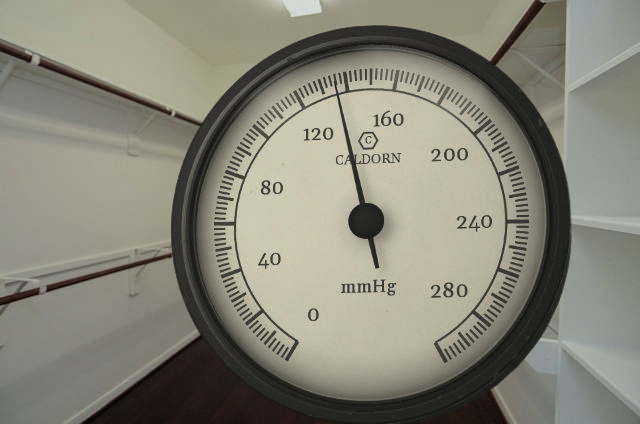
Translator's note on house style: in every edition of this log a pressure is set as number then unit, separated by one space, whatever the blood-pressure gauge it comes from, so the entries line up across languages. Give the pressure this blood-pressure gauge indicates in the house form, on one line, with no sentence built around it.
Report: 136 mmHg
